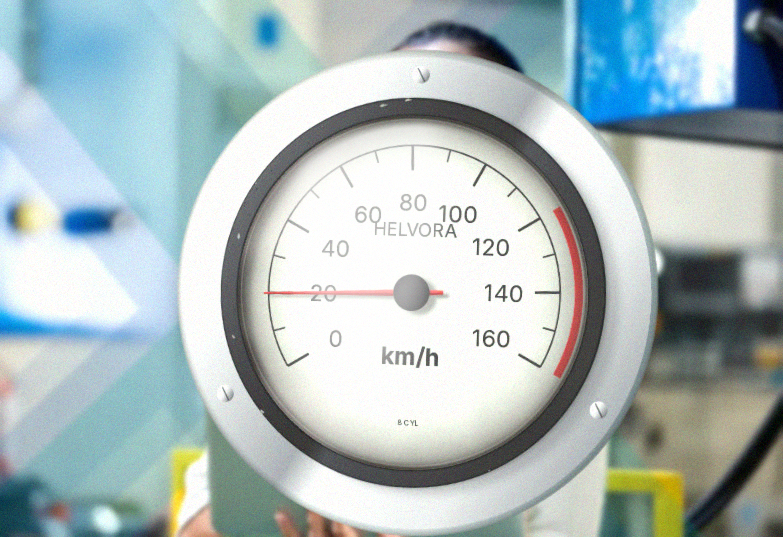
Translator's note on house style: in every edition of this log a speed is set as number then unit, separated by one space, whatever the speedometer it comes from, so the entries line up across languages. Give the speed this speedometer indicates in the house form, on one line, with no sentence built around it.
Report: 20 km/h
